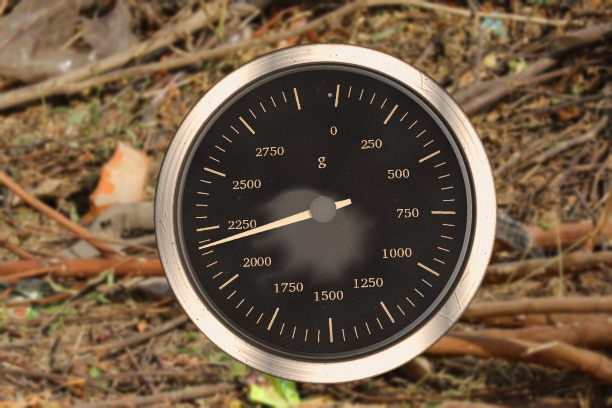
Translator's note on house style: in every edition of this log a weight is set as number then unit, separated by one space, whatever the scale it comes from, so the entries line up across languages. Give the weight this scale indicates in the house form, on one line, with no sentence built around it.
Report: 2175 g
